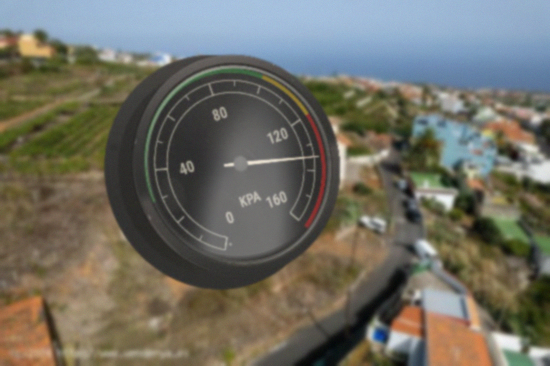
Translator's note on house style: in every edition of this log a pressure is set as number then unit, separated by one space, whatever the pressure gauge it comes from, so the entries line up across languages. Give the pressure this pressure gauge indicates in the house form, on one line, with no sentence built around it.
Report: 135 kPa
